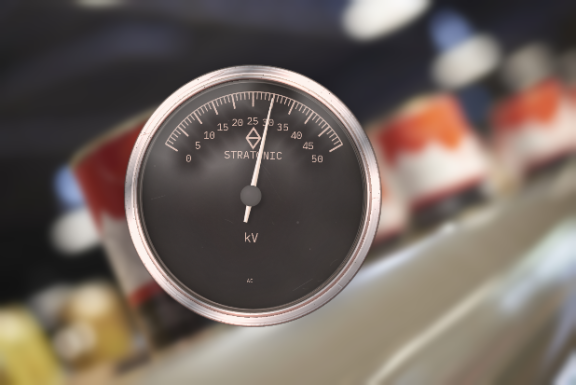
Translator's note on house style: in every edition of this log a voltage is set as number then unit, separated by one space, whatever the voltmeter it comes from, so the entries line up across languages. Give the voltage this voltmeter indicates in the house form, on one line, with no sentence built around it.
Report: 30 kV
